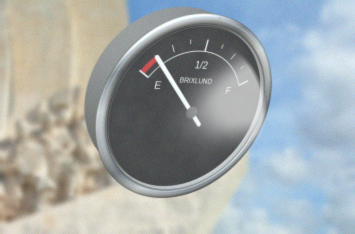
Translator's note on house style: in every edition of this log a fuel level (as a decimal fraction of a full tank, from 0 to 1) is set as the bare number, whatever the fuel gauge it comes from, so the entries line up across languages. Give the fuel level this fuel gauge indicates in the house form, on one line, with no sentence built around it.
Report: 0.125
